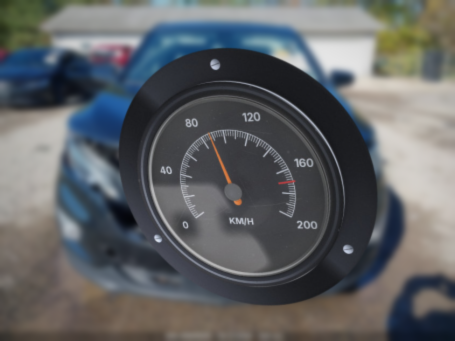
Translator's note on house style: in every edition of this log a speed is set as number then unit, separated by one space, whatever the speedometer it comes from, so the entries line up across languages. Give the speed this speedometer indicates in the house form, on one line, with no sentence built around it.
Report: 90 km/h
